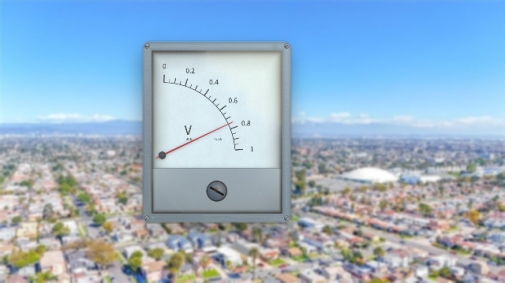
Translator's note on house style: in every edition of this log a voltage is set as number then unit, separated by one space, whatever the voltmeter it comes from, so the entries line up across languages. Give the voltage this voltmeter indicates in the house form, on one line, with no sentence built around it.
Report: 0.75 V
